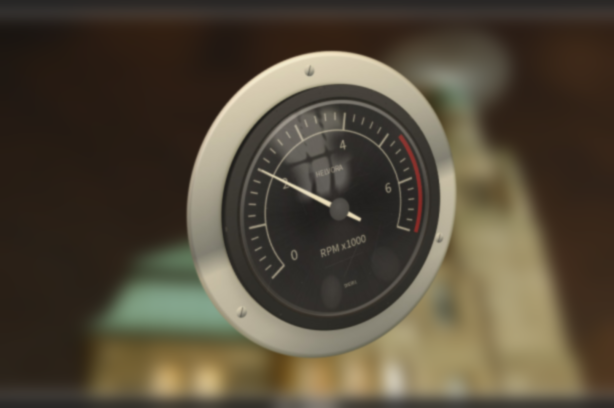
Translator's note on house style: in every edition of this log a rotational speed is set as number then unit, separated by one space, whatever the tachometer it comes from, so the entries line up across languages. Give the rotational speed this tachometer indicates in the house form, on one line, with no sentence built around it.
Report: 2000 rpm
